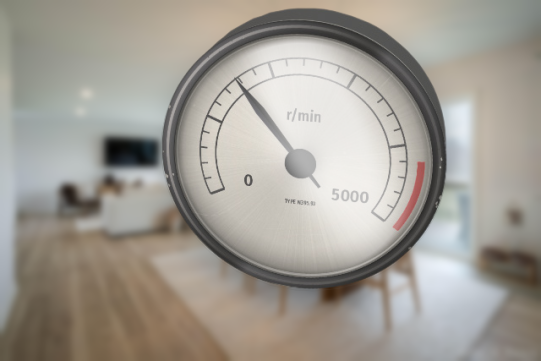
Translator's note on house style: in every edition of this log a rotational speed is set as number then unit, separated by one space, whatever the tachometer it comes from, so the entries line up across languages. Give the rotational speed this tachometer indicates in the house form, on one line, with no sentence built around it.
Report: 1600 rpm
